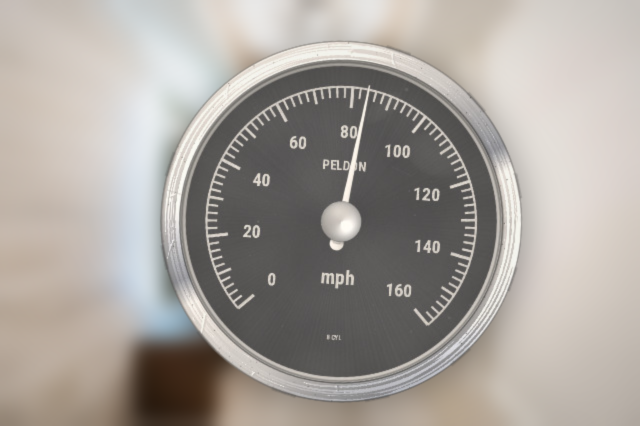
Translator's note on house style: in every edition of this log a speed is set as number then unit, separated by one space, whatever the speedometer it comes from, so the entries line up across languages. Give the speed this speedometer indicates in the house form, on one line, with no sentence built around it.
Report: 84 mph
